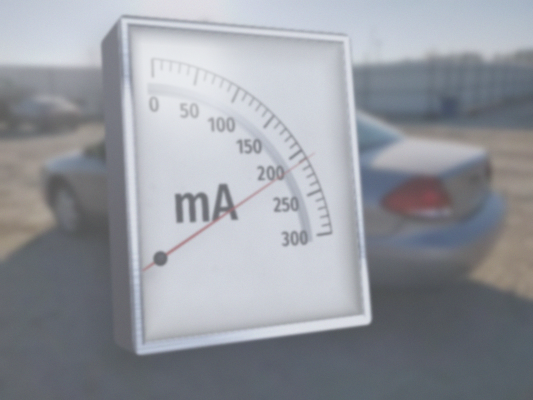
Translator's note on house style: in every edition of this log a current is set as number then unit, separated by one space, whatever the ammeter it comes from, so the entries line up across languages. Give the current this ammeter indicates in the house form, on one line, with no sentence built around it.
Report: 210 mA
